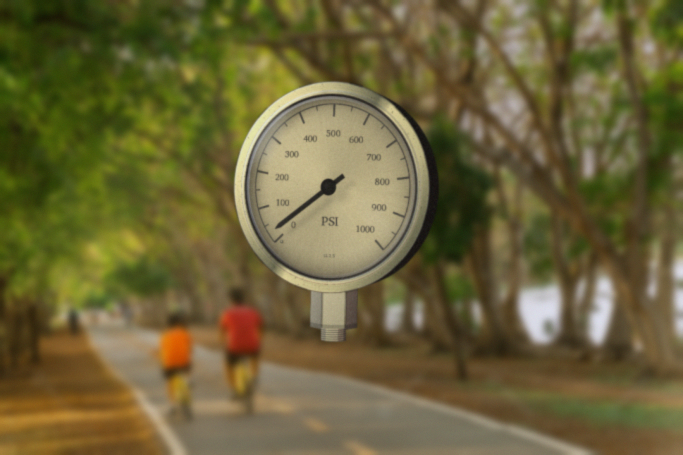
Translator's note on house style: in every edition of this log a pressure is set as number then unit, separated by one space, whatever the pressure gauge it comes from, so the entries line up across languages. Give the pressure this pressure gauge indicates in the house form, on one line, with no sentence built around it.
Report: 25 psi
